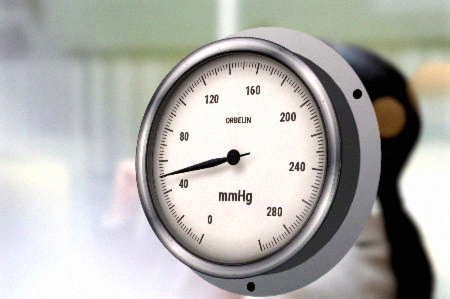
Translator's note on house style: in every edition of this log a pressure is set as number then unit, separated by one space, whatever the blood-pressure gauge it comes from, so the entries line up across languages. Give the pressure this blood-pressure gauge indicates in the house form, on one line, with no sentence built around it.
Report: 50 mmHg
